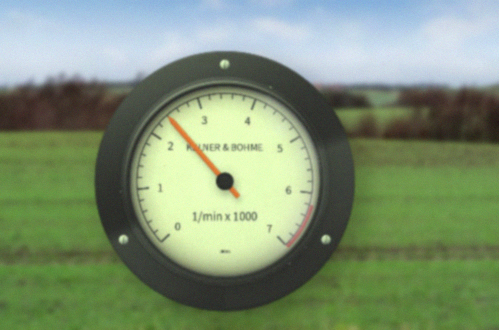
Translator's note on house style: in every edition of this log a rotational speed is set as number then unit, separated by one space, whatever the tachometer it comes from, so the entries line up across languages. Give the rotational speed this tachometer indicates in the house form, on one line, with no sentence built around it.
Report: 2400 rpm
